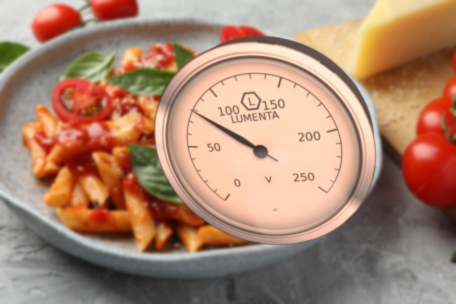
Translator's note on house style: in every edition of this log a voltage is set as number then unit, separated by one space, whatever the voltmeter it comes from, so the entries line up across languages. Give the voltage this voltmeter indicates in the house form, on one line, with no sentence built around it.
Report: 80 V
